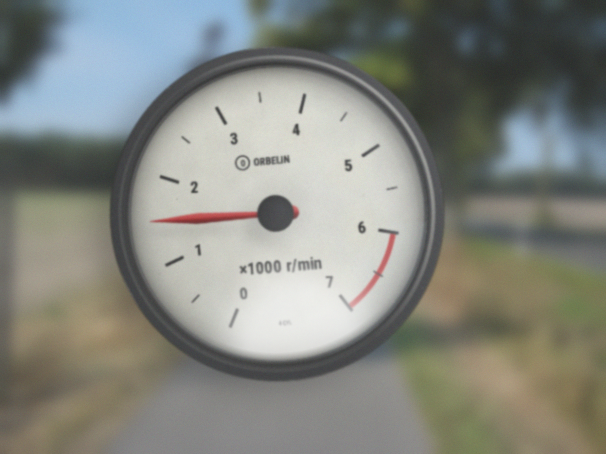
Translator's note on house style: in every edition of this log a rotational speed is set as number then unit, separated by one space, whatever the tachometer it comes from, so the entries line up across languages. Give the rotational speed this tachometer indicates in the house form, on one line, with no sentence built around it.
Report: 1500 rpm
